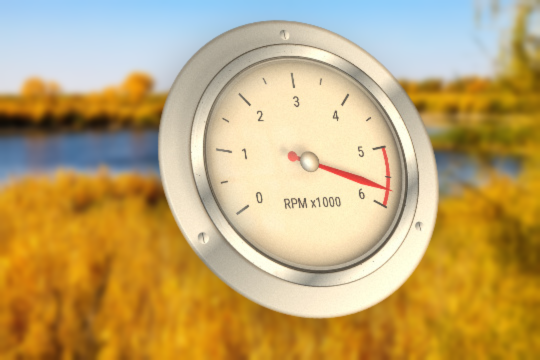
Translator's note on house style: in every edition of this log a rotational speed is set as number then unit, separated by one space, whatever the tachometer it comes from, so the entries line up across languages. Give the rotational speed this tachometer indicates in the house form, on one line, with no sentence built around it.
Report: 5750 rpm
